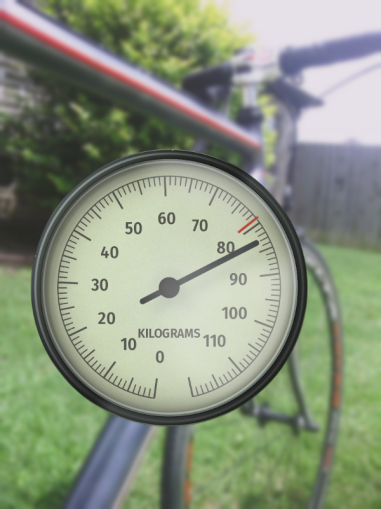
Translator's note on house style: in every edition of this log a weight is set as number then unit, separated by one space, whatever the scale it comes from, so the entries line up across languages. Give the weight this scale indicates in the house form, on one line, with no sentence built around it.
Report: 83 kg
